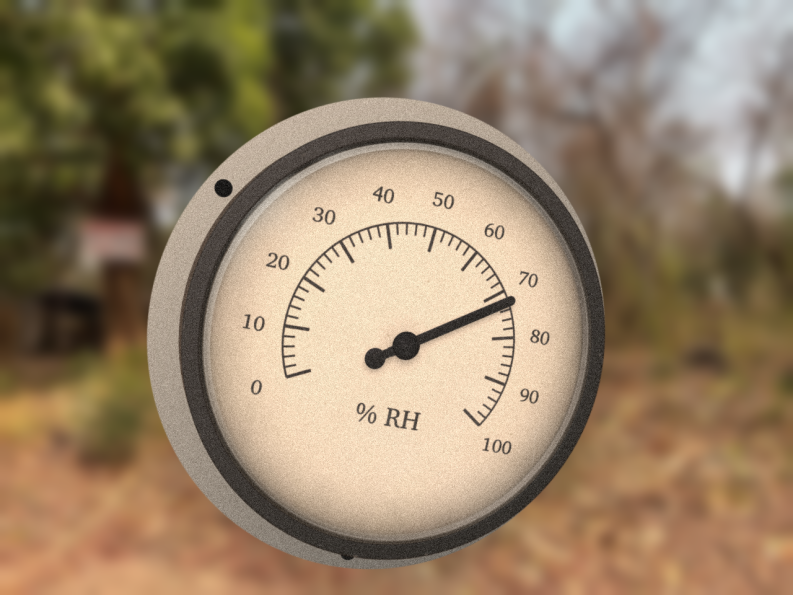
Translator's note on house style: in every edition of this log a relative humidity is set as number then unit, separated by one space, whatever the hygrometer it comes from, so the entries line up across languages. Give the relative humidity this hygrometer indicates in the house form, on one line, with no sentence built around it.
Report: 72 %
